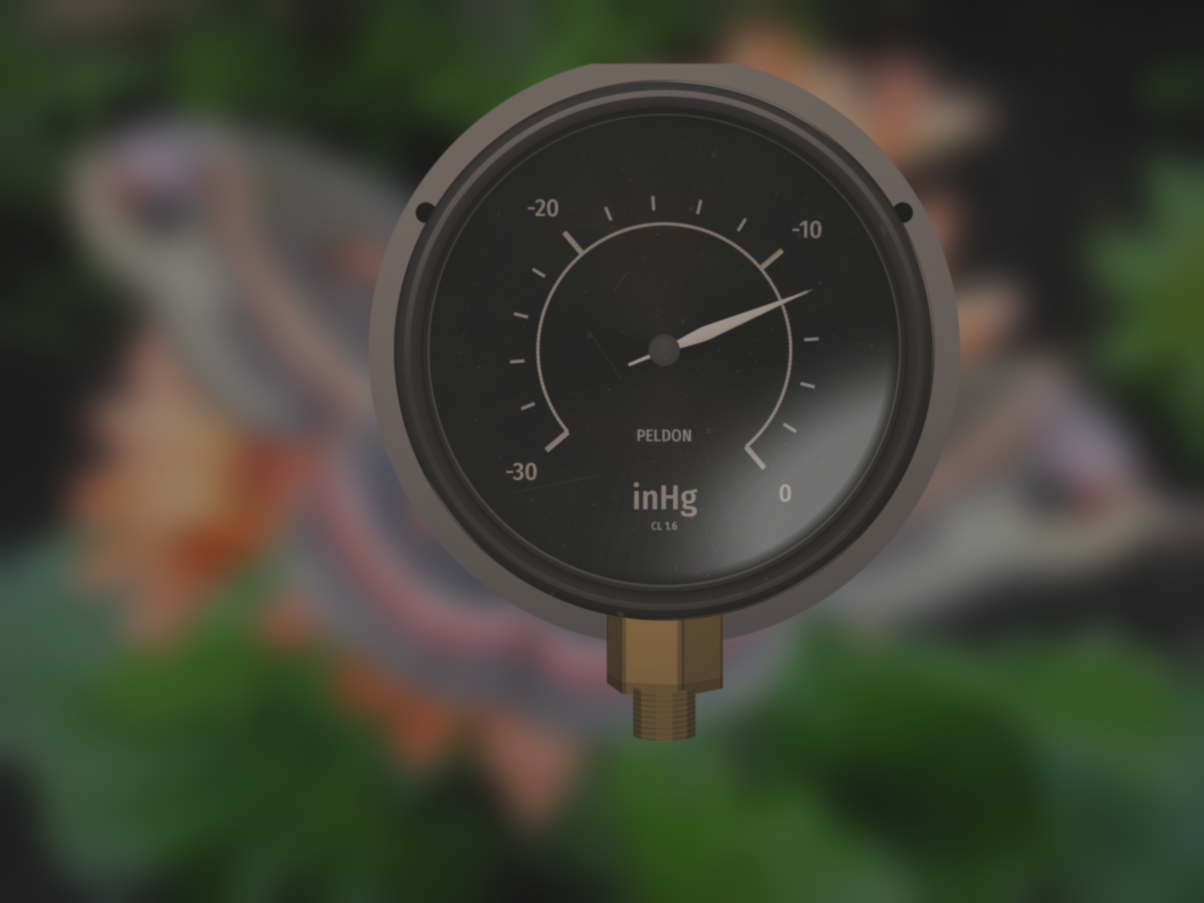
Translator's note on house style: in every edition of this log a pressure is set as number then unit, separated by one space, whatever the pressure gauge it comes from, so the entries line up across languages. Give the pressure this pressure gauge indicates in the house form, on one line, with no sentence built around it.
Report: -8 inHg
